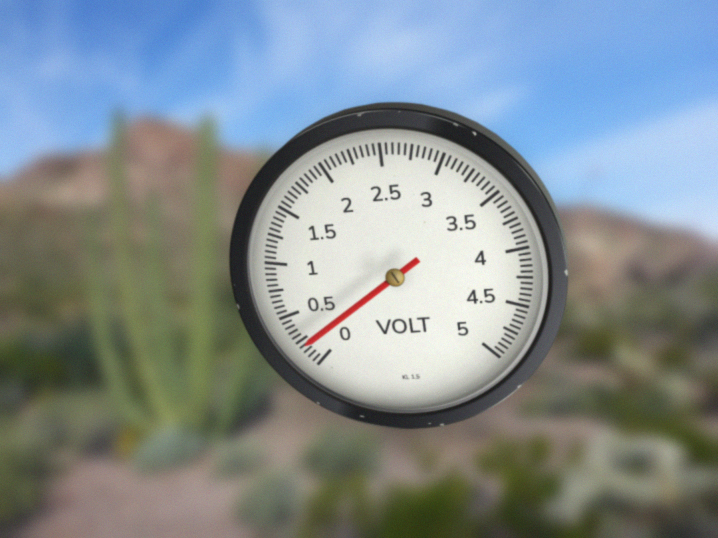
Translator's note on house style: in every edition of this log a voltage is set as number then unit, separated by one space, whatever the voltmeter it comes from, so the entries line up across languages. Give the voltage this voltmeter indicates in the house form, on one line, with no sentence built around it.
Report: 0.2 V
